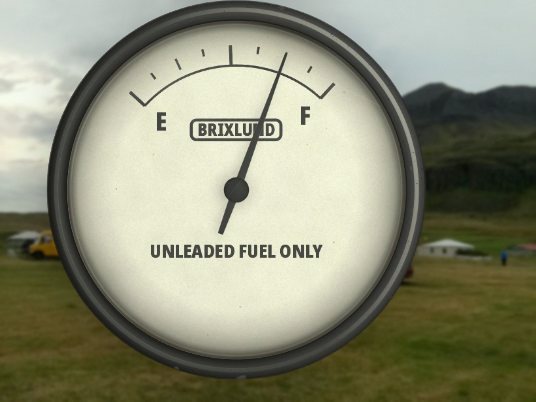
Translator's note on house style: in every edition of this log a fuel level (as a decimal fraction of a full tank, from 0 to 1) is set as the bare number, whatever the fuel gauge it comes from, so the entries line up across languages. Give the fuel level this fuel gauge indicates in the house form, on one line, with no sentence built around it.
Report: 0.75
